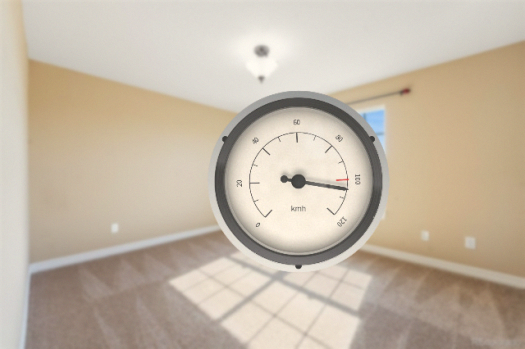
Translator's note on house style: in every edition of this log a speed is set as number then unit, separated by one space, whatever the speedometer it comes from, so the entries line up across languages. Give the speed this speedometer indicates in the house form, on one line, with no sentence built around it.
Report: 105 km/h
